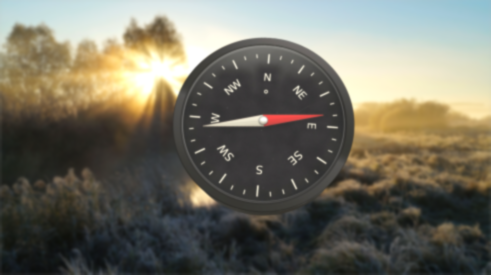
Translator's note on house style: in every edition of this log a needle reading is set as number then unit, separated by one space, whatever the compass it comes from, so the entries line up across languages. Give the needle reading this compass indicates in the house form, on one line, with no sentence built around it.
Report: 80 °
